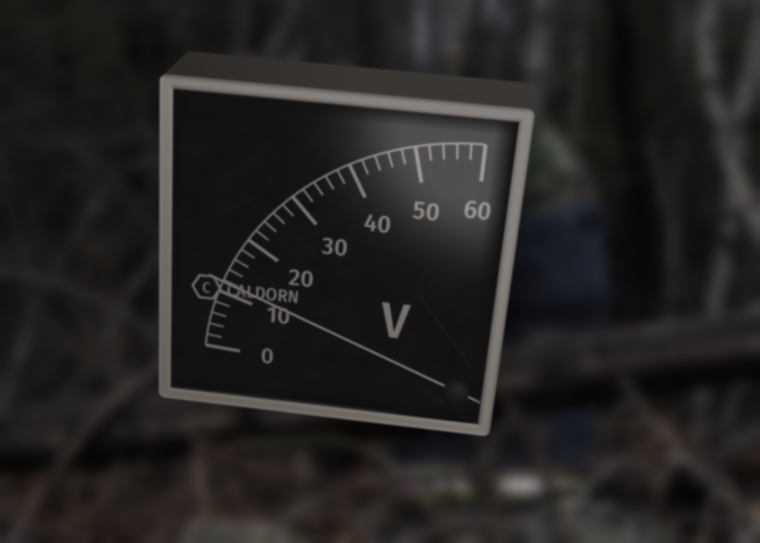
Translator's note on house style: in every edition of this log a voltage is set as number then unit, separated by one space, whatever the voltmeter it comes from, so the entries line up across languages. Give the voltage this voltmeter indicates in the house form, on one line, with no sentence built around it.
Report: 12 V
